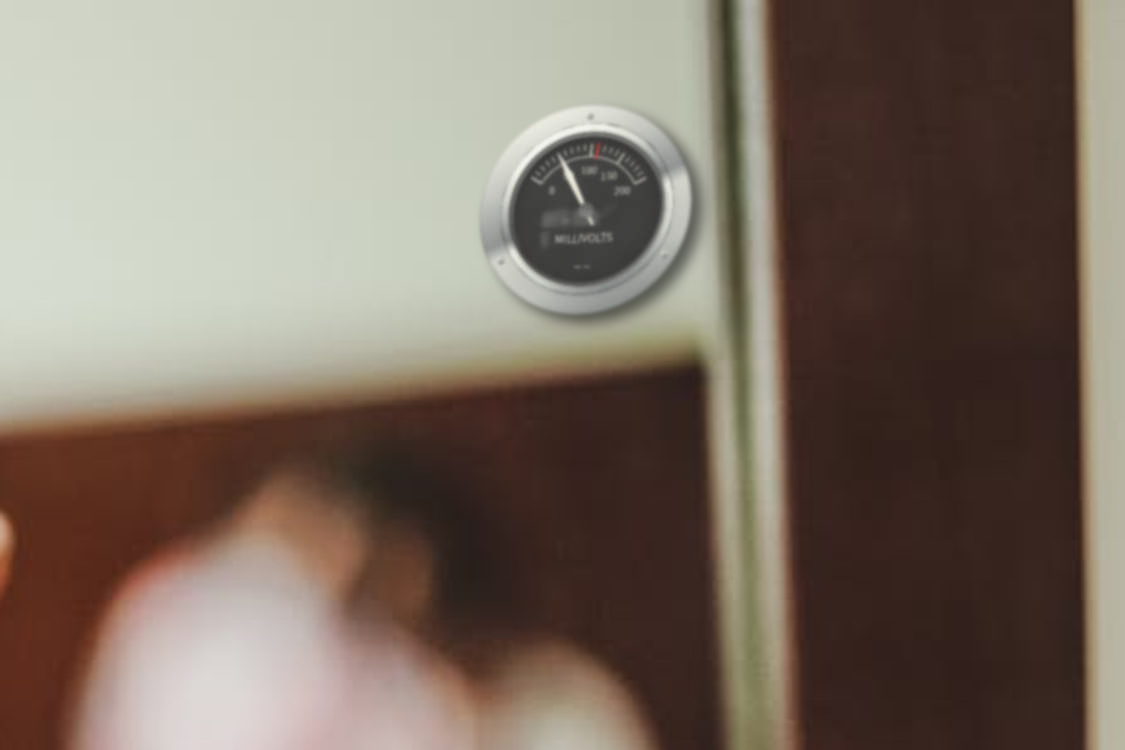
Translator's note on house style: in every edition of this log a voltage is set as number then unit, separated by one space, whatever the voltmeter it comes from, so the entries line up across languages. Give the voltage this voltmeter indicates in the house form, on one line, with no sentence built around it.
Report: 50 mV
